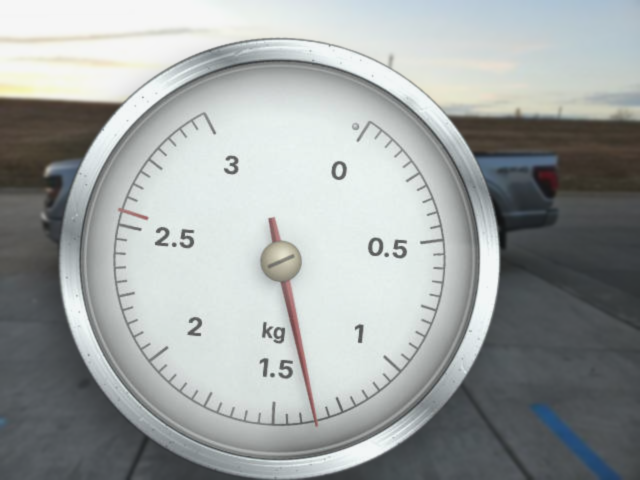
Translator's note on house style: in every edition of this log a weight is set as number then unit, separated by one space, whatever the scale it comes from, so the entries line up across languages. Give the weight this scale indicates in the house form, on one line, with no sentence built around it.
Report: 1.35 kg
